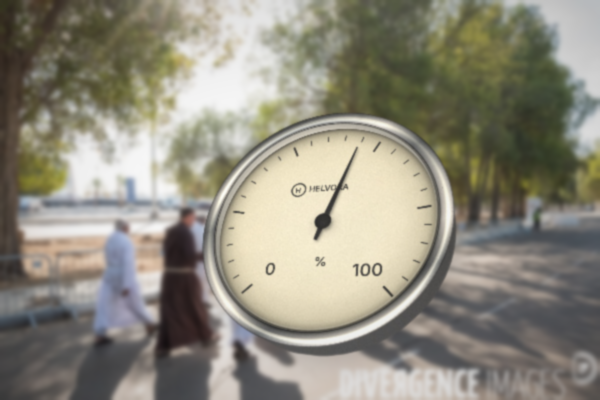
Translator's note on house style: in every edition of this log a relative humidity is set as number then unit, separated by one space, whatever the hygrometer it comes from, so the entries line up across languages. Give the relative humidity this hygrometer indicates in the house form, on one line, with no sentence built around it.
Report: 56 %
